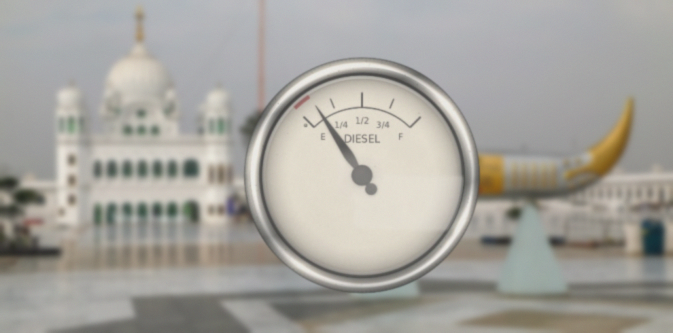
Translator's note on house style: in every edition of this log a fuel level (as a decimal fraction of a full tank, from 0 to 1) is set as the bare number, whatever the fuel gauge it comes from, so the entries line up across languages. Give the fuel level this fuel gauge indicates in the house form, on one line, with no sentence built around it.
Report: 0.125
